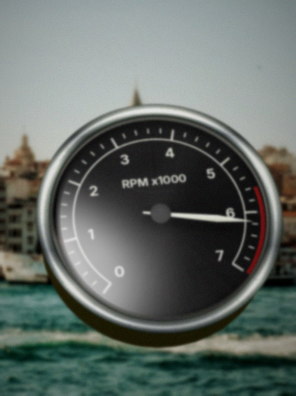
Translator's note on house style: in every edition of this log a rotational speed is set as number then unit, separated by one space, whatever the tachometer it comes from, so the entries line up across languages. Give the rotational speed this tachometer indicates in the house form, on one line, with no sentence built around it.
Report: 6200 rpm
